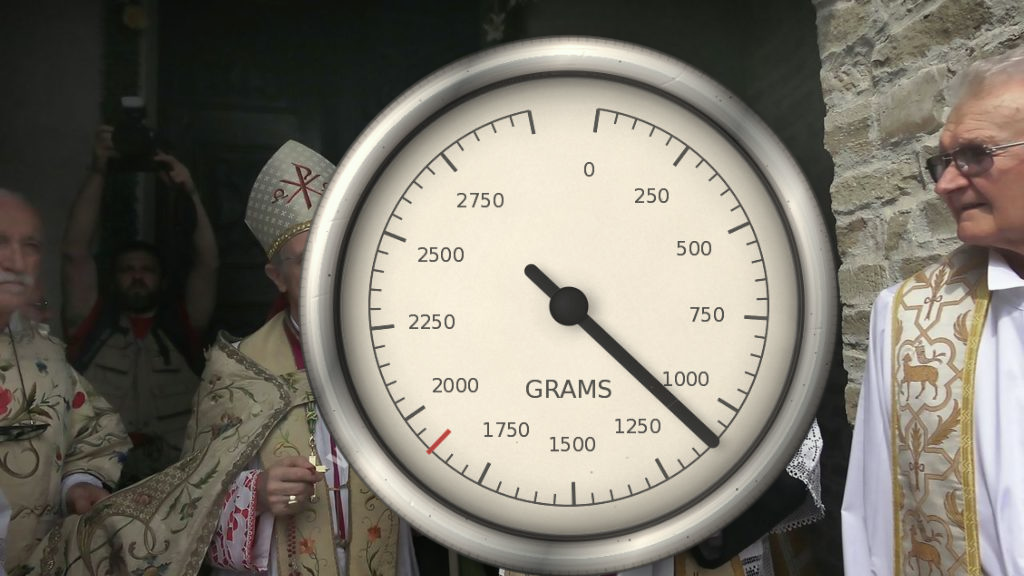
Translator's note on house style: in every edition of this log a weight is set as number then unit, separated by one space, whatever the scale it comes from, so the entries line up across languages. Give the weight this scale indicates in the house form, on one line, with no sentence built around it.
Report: 1100 g
